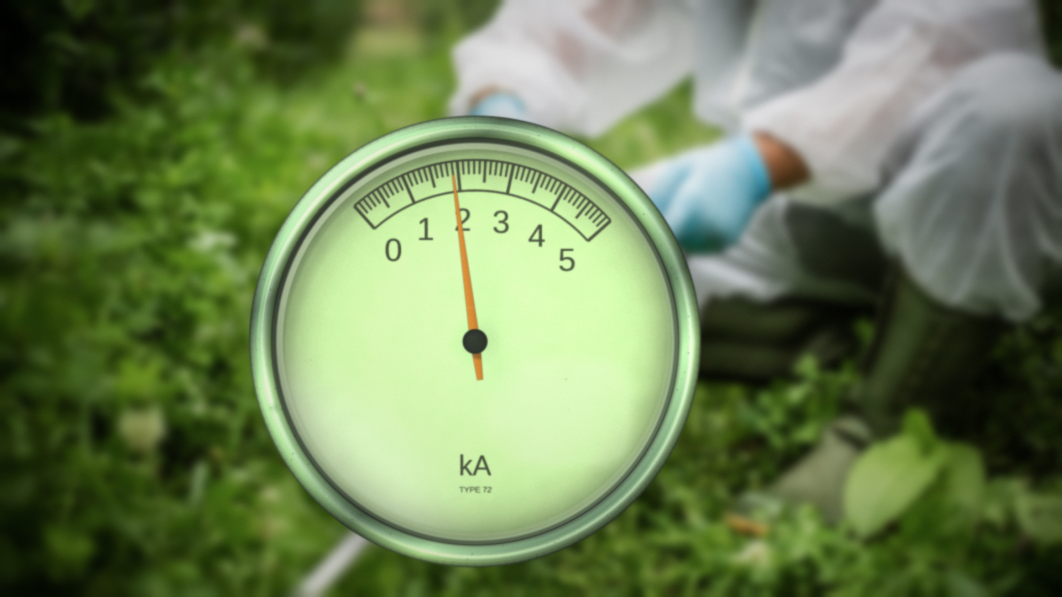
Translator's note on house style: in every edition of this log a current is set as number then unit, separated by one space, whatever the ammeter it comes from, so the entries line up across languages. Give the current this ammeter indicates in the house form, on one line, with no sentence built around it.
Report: 1.9 kA
